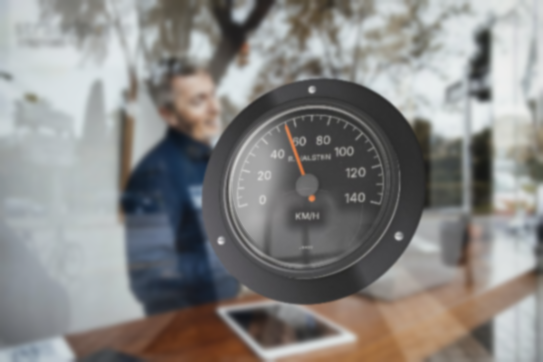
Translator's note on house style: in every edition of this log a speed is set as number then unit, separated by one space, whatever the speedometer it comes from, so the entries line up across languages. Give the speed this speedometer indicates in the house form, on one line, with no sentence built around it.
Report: 55 km/h
